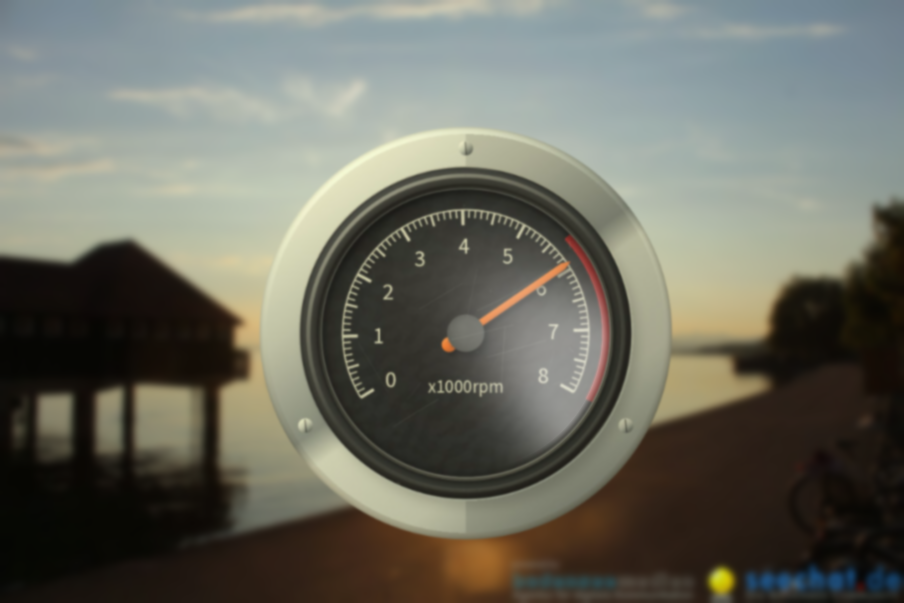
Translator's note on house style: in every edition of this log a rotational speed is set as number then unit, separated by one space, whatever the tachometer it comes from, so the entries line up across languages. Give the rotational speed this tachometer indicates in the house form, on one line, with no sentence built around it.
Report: 5900 rpm
